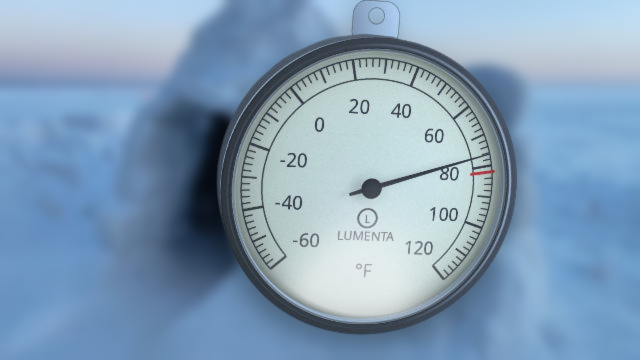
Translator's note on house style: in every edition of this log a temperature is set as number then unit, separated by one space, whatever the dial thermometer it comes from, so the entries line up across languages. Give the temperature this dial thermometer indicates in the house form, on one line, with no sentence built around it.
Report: 76 °F
